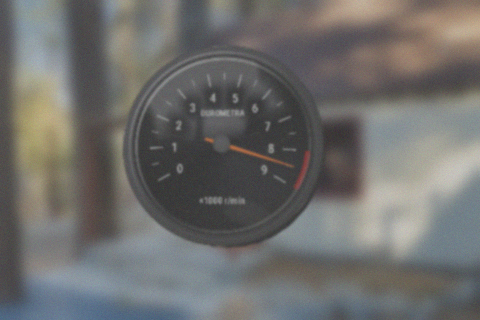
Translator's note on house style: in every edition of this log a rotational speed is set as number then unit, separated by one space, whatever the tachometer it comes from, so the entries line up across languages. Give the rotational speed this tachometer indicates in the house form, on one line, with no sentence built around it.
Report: 8500 rpm
